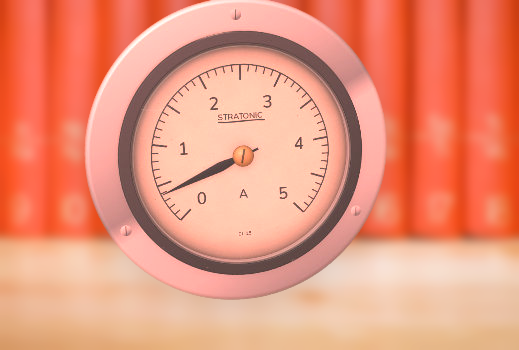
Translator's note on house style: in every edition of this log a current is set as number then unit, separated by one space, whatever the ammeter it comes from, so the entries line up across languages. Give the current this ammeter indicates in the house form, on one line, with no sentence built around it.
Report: 0.4 A
